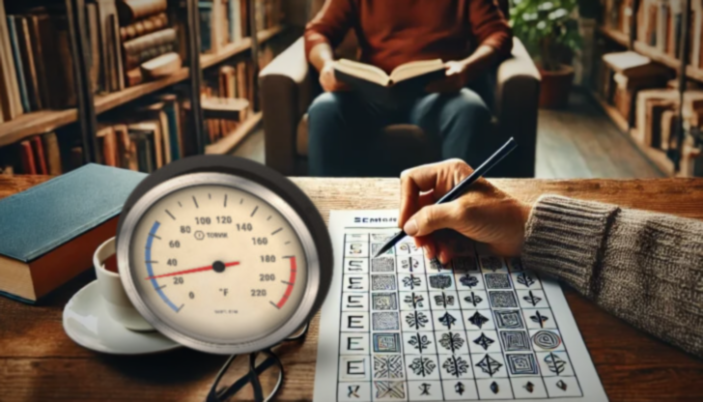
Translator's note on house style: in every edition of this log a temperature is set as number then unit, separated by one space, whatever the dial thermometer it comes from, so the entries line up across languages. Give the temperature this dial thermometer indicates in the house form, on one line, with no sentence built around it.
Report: 30 °F
